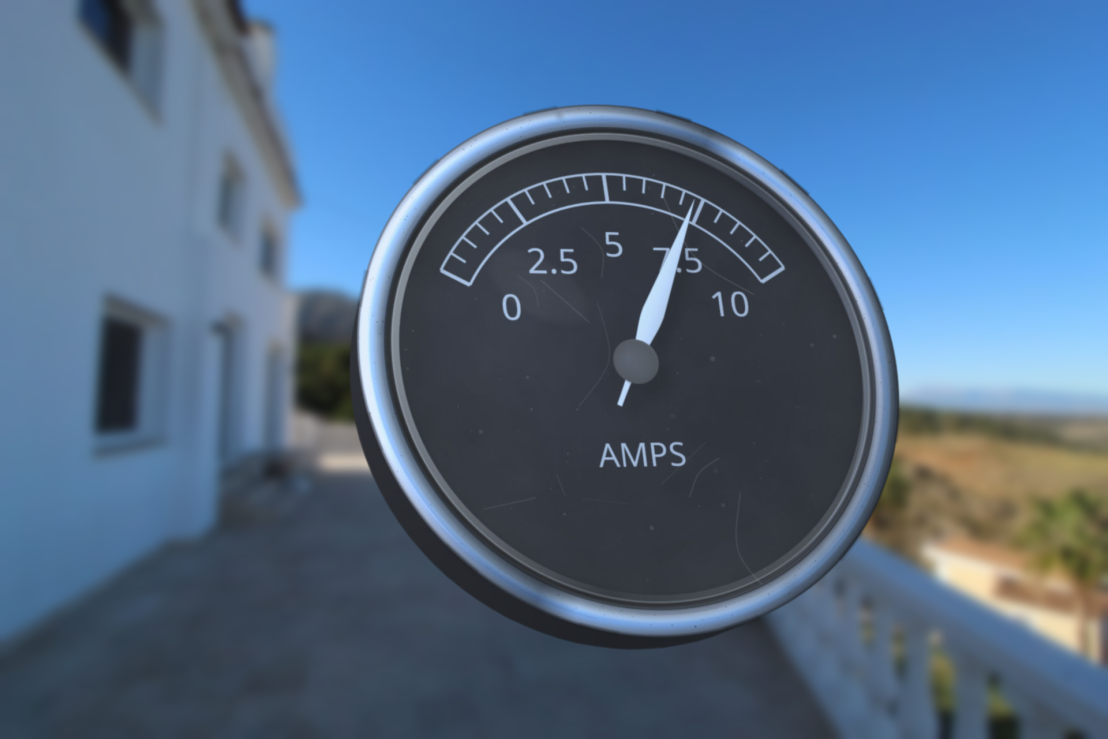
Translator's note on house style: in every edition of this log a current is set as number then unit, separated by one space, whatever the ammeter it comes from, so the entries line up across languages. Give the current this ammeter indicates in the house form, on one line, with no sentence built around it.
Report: 7.25 A
